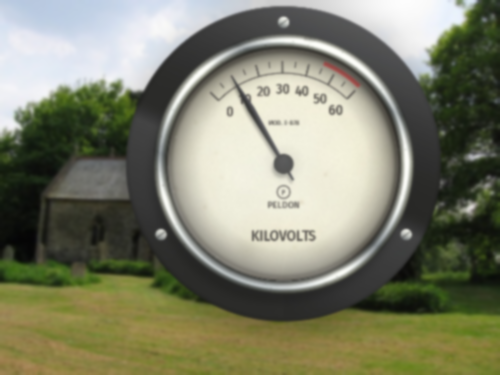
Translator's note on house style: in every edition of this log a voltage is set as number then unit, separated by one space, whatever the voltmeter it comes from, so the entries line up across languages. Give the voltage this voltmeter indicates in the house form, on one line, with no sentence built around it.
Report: 10 kV
